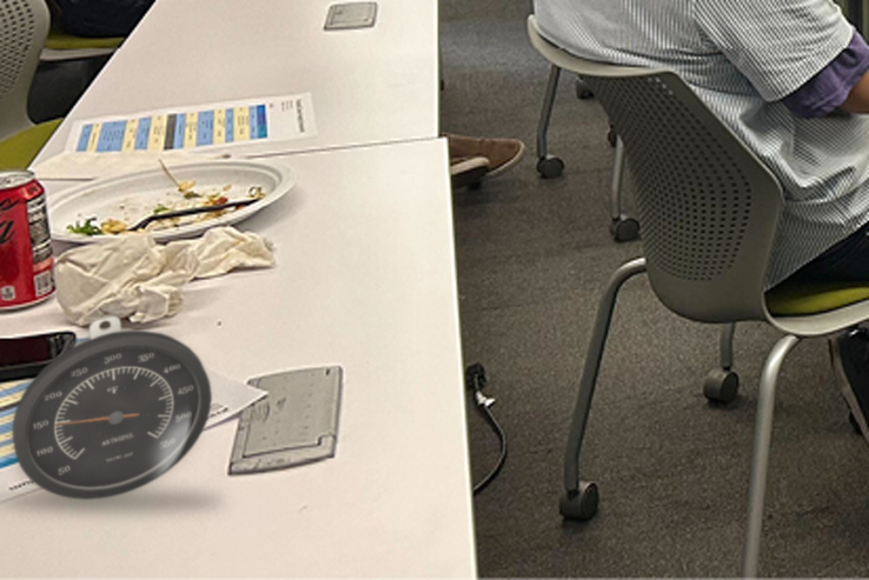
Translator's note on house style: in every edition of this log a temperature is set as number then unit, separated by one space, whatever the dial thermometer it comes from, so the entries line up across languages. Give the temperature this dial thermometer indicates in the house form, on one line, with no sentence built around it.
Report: 150 °F
